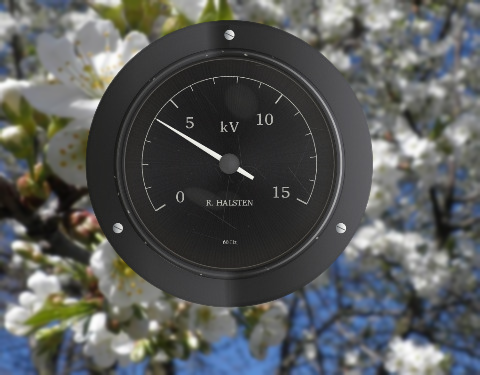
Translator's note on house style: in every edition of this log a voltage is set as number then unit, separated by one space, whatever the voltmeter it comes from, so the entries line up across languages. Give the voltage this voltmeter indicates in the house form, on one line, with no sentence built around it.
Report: 4 kV
